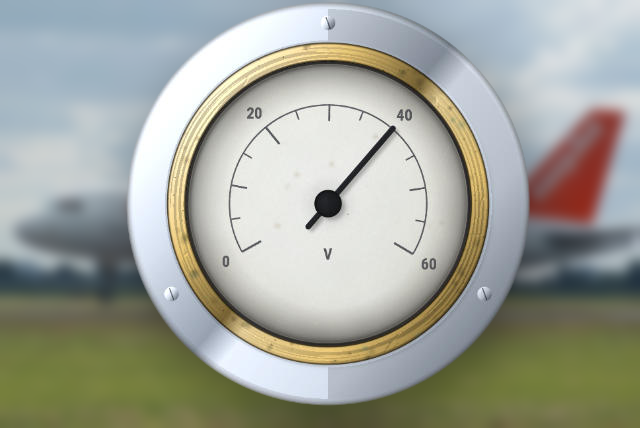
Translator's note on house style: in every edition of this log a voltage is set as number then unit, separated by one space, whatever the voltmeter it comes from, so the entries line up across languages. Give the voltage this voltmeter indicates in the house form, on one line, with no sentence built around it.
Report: 40 V
